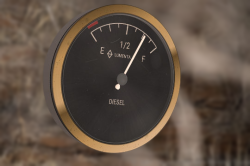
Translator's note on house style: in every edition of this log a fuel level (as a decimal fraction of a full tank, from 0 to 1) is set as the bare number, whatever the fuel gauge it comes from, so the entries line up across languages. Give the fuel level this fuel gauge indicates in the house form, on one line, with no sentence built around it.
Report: 0.75
